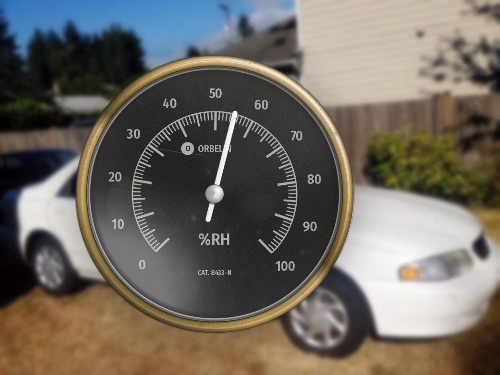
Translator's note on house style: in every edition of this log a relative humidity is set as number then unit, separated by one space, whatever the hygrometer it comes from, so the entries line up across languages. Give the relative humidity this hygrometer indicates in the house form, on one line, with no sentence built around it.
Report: 55 %
